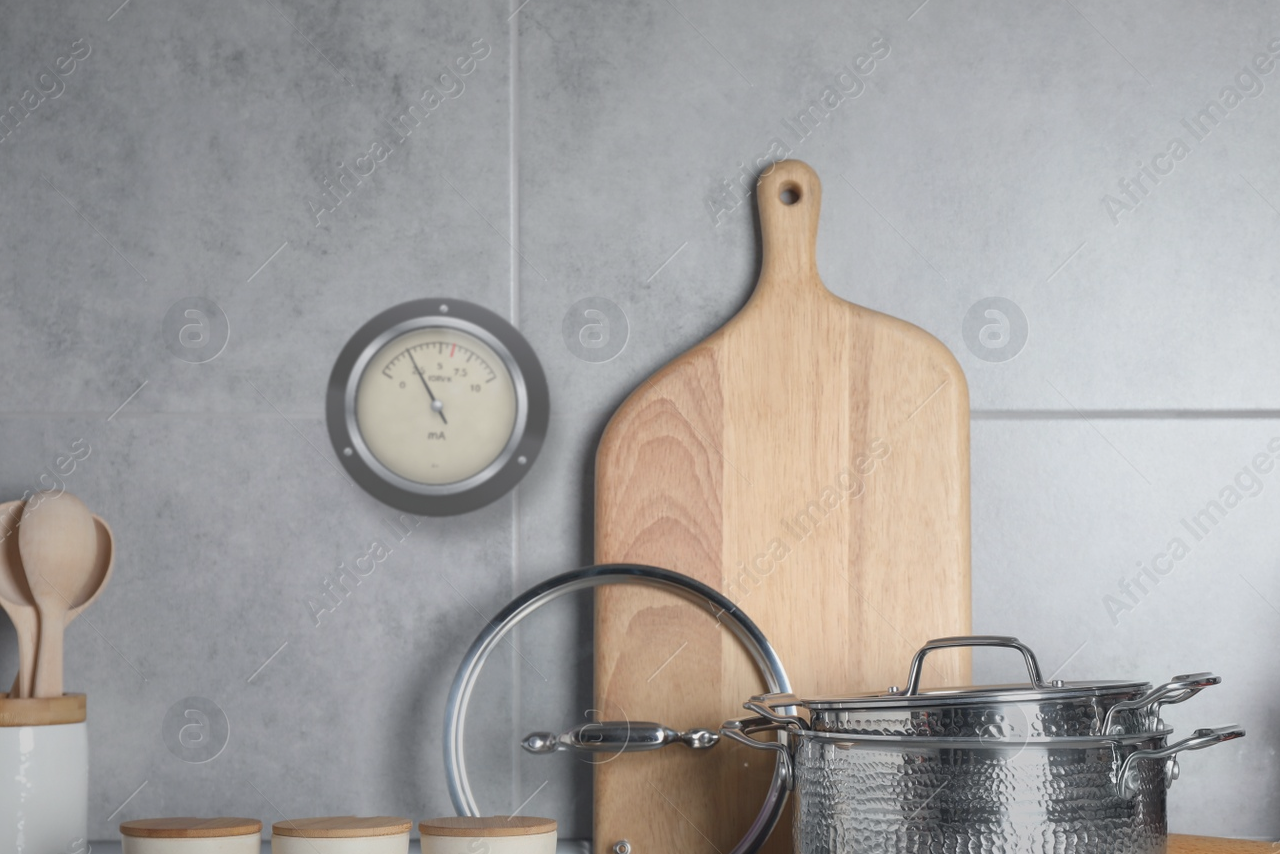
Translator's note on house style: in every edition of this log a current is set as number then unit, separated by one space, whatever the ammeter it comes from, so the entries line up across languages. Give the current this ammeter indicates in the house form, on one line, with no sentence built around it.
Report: 2.5 mA
